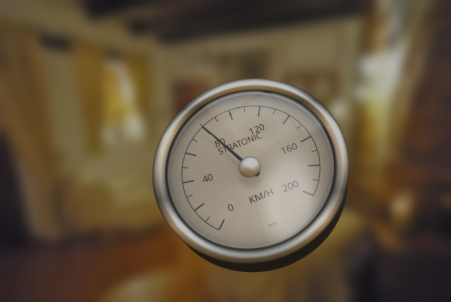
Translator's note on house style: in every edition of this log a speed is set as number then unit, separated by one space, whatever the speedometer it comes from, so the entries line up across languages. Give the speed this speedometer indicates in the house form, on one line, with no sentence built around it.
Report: 80 km/h
